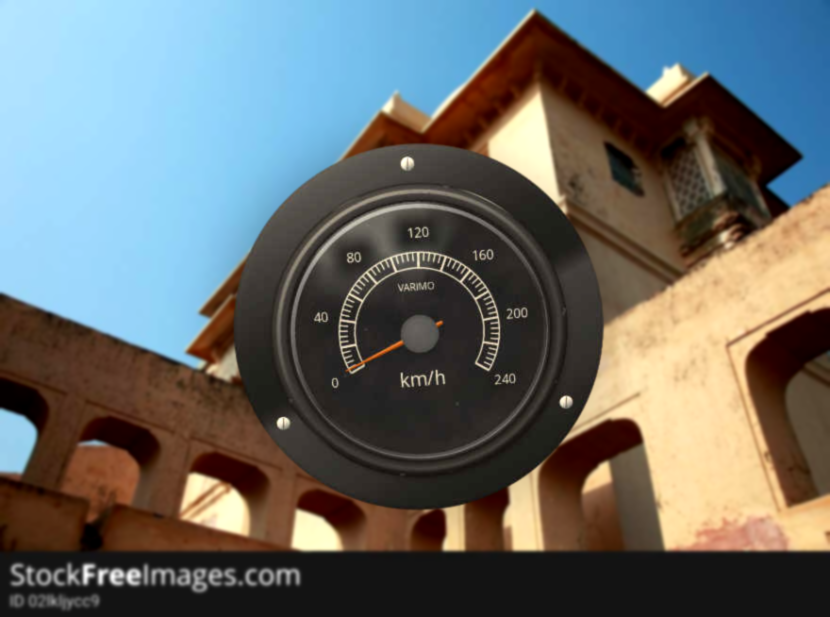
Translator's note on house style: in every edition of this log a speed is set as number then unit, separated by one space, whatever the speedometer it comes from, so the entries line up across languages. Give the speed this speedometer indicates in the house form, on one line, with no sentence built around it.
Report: 4 km/h
